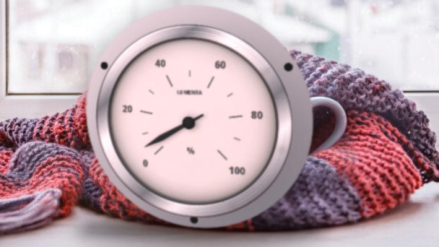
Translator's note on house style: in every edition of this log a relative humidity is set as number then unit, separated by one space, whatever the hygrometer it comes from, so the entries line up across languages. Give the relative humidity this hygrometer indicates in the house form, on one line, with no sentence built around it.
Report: 5 %
